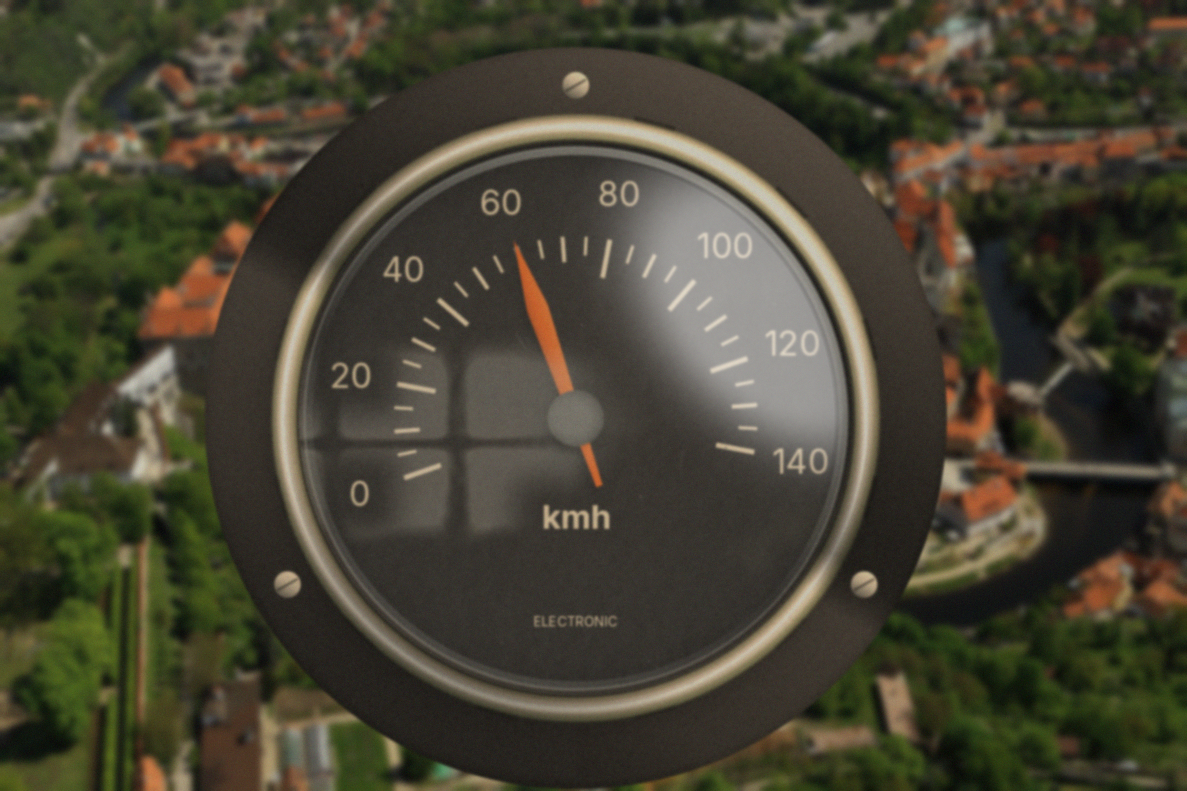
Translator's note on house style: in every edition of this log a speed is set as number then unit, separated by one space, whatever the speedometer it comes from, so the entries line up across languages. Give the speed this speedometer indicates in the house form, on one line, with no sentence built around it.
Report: 60 km/h
